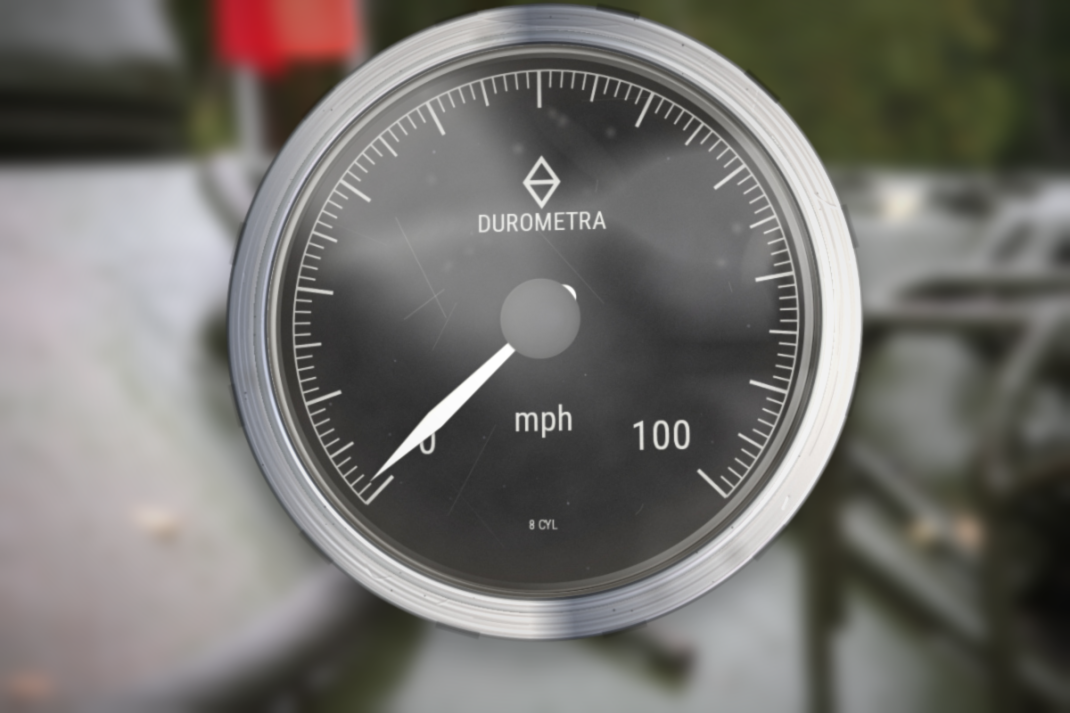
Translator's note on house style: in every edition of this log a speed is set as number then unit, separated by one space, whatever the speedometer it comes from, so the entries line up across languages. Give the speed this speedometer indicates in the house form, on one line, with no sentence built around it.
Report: 1 mph
